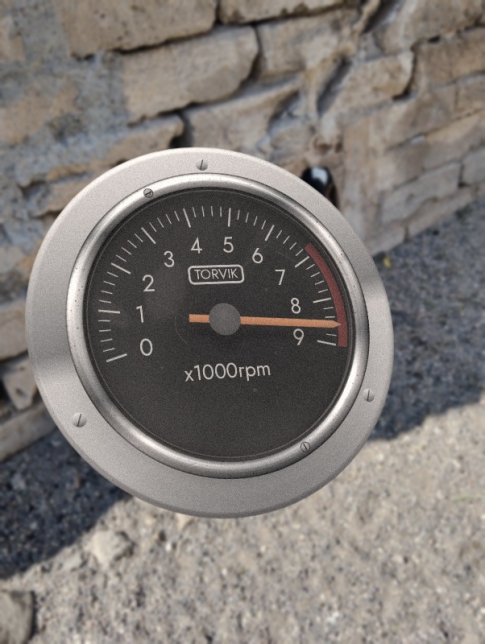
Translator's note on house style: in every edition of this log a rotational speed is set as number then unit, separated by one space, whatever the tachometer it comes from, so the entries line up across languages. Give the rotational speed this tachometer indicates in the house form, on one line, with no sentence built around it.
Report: 8600 rpm
